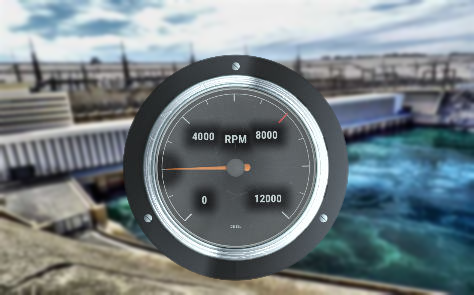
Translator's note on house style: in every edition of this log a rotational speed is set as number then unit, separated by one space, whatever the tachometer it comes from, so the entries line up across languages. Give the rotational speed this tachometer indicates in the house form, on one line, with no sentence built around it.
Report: 2000 rpm
